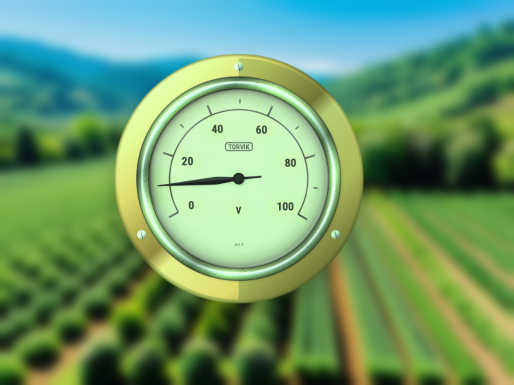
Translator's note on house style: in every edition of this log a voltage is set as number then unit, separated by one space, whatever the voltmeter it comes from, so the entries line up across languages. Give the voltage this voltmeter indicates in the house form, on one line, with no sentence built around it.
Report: 10 V
